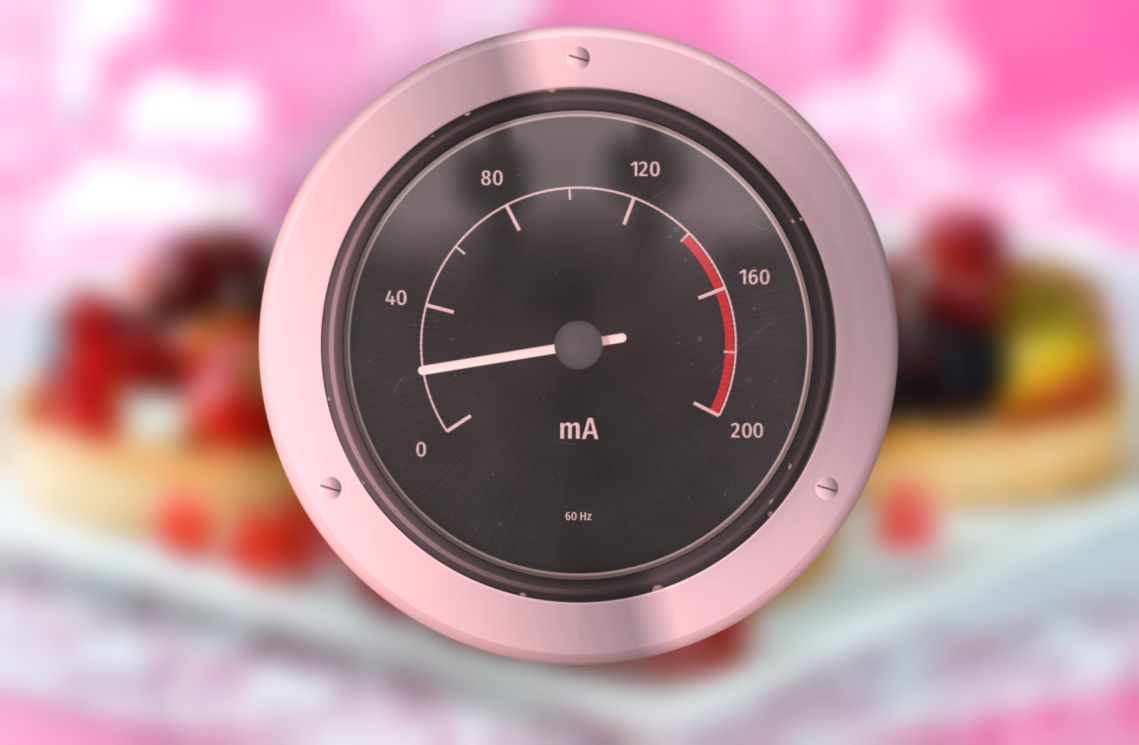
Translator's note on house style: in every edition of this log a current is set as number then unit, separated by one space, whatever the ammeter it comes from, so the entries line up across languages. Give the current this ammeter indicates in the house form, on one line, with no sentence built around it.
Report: 20 mA
